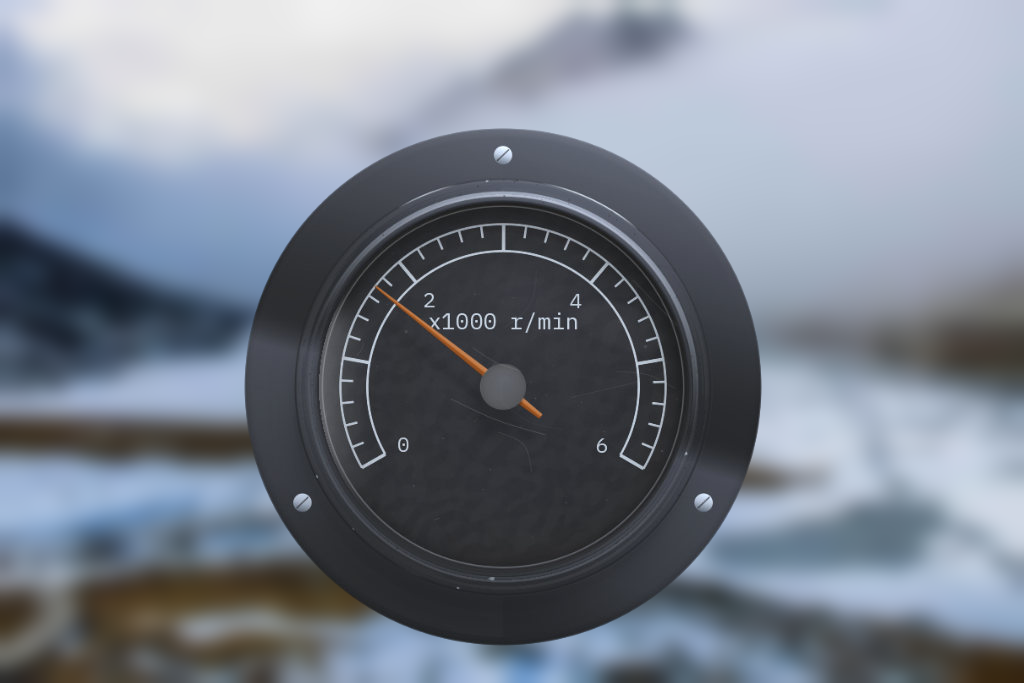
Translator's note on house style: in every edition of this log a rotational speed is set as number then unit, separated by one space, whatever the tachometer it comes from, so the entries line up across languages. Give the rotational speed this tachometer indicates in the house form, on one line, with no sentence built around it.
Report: 1700 rpm
